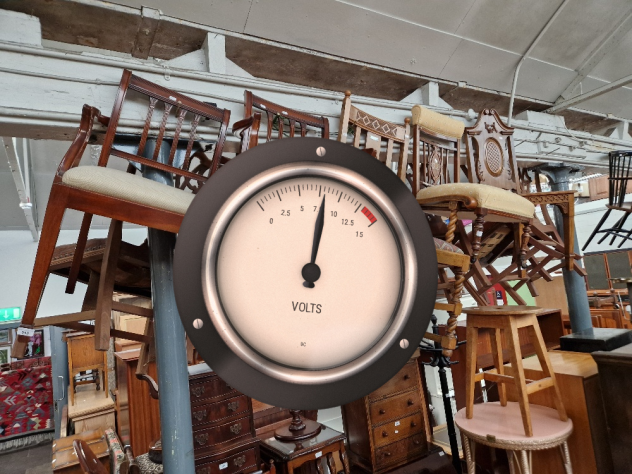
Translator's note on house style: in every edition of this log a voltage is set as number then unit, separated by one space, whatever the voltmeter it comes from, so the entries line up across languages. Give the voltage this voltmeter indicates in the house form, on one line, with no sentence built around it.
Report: 8 V
